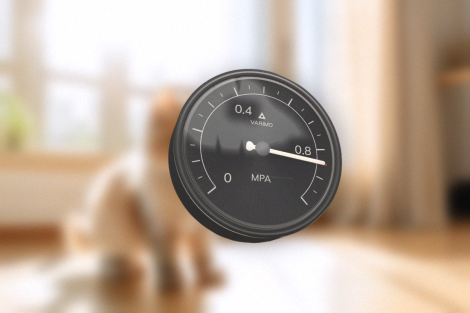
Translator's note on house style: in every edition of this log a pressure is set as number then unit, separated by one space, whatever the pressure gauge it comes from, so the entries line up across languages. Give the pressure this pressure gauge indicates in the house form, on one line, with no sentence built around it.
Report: 0.85 MPa
